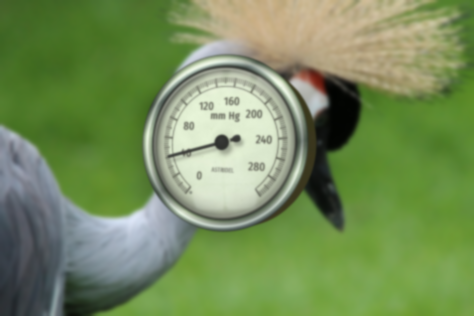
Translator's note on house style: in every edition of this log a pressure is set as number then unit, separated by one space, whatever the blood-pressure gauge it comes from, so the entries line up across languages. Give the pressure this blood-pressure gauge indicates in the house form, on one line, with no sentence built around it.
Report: 40 mmHg
